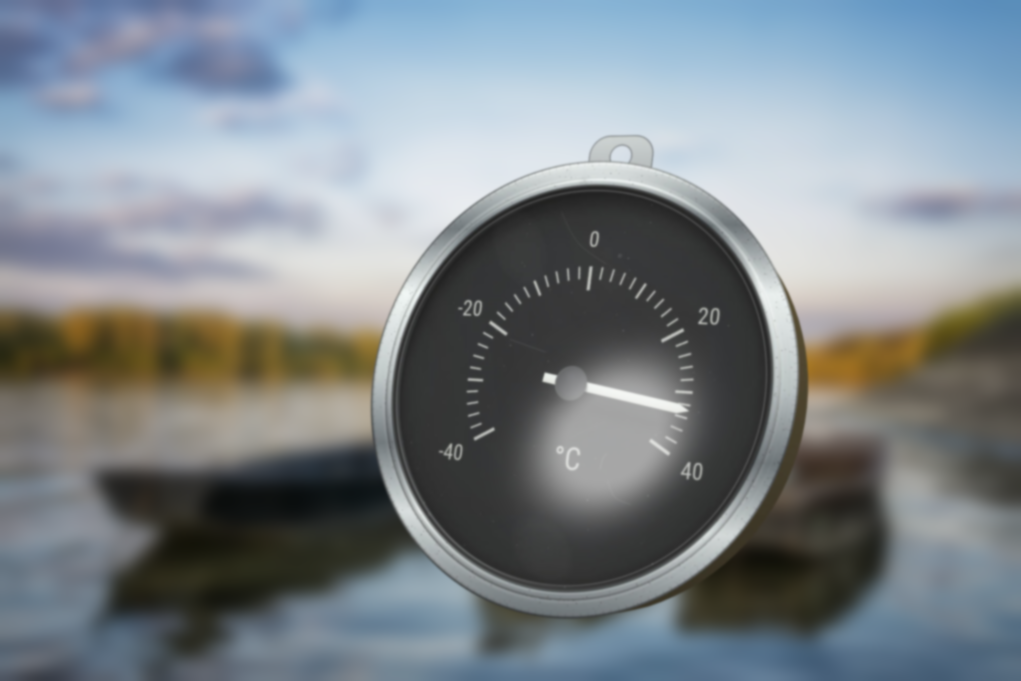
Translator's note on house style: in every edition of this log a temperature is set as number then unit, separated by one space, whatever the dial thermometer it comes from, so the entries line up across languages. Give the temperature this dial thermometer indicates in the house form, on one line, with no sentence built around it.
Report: 33 °C
